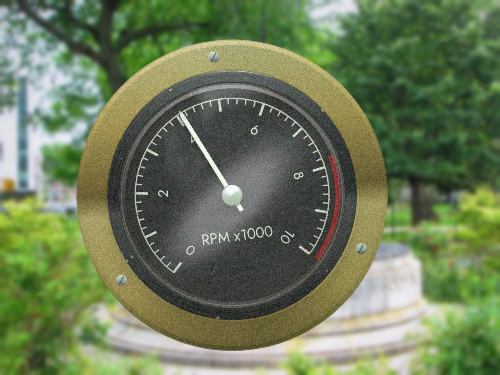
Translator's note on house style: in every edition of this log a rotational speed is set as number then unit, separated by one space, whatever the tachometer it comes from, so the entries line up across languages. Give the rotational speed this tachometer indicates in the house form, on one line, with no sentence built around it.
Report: 4100 rpm
